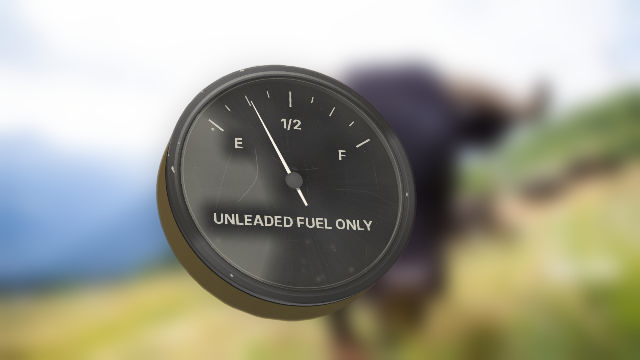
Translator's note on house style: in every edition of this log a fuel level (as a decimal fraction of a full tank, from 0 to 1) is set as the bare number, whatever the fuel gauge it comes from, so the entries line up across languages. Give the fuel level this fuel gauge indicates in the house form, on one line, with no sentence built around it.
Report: 0.25
